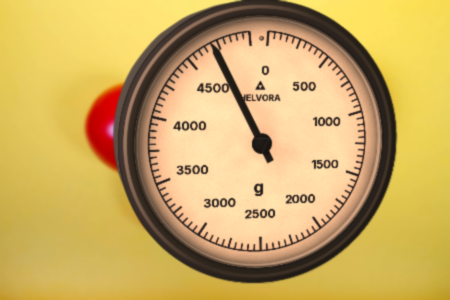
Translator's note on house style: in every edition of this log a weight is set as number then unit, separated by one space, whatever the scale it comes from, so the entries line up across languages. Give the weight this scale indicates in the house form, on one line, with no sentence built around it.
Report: 4700 g
